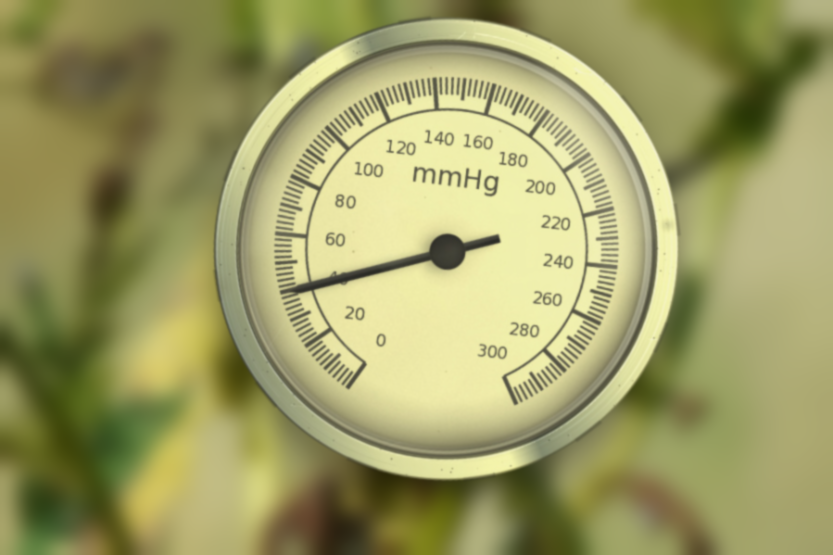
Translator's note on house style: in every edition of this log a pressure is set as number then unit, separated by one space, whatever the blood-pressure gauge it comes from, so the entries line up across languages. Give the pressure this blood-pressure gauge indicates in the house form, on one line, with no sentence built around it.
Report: 40 mmHg
